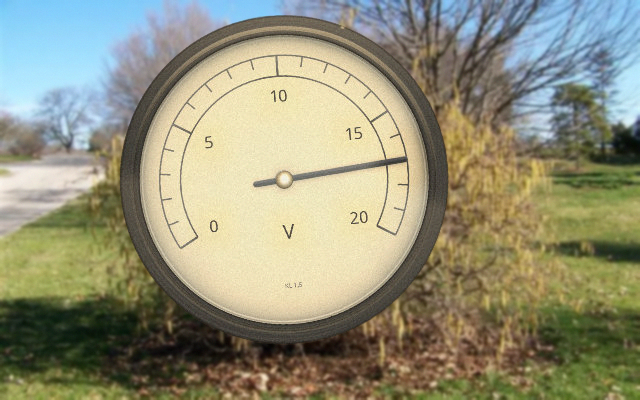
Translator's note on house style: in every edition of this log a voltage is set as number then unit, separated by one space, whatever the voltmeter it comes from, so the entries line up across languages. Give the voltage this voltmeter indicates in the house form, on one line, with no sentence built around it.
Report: 17 V
